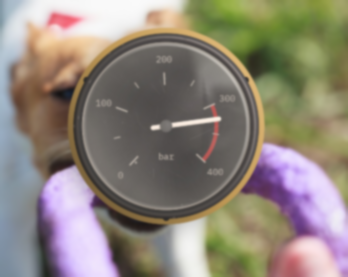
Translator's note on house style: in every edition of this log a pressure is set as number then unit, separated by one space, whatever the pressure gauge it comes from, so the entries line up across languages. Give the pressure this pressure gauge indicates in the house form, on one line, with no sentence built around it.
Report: 325 bar
